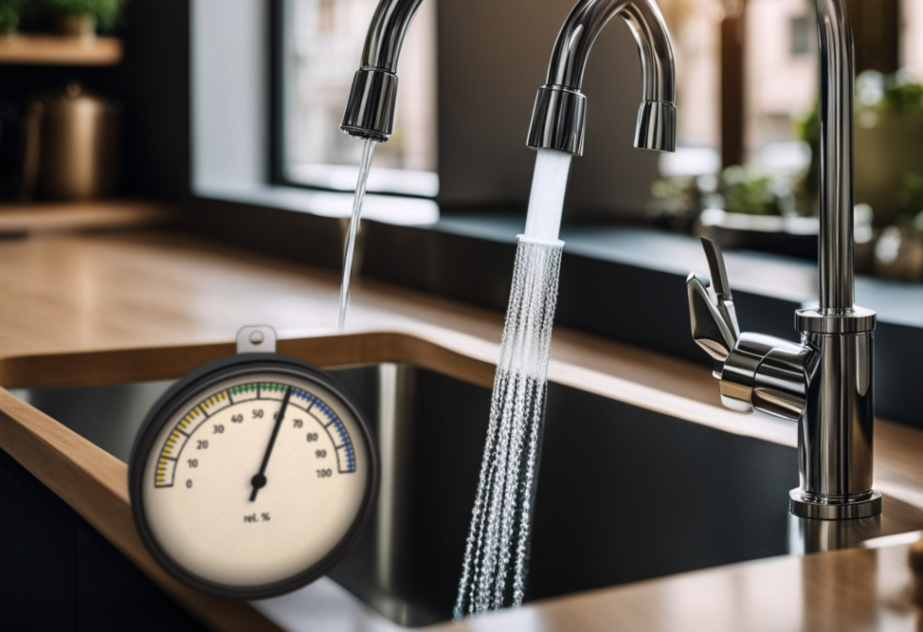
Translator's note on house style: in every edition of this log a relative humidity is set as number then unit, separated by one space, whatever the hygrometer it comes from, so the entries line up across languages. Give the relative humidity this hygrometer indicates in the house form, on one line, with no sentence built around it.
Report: 60 %
